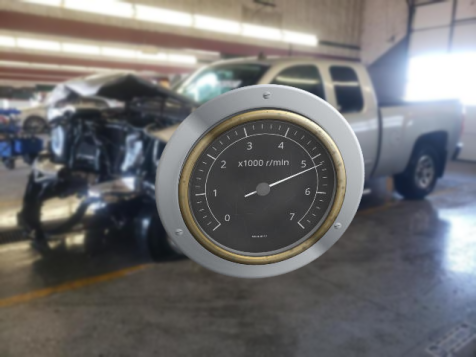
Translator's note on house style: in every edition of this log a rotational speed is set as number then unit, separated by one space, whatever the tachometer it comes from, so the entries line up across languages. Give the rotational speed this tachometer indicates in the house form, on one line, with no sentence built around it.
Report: 5200 rpm
